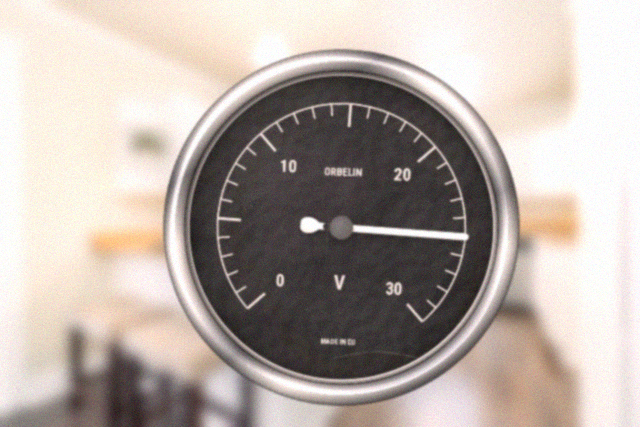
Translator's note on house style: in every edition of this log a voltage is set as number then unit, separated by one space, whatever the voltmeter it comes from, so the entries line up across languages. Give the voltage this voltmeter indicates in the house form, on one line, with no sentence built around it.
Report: 25 V
